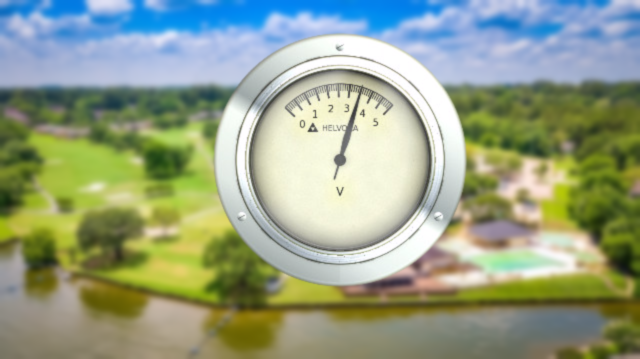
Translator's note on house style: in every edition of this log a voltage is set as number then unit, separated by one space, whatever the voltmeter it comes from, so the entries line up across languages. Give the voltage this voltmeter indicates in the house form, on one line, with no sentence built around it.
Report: 3.5 V
